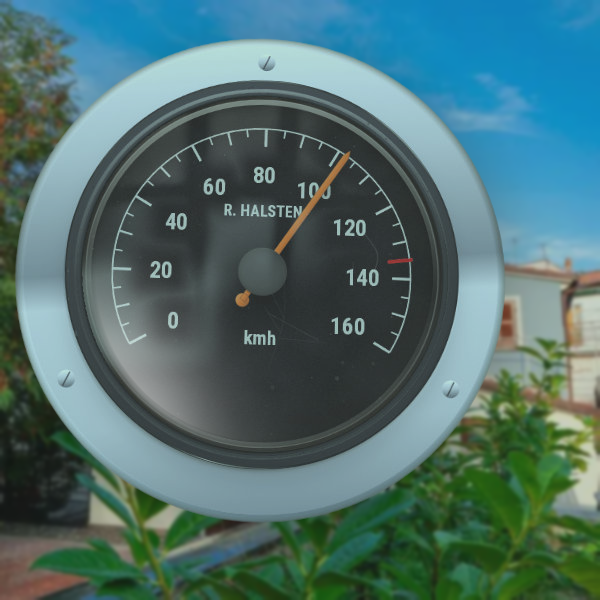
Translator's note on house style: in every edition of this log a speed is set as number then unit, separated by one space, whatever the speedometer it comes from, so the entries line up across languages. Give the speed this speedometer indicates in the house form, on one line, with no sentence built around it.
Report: 102.5 km/h
